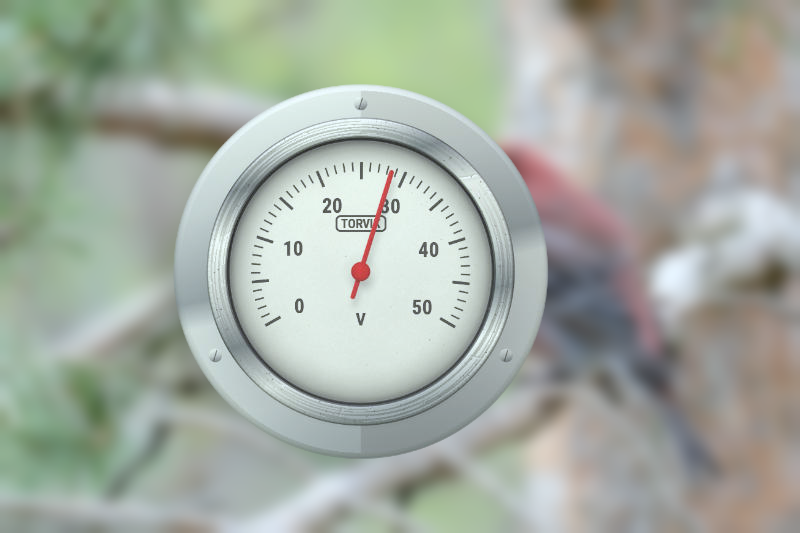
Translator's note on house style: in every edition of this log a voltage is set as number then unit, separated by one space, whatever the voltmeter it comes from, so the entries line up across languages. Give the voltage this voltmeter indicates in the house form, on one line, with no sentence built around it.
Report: 28.5 V
